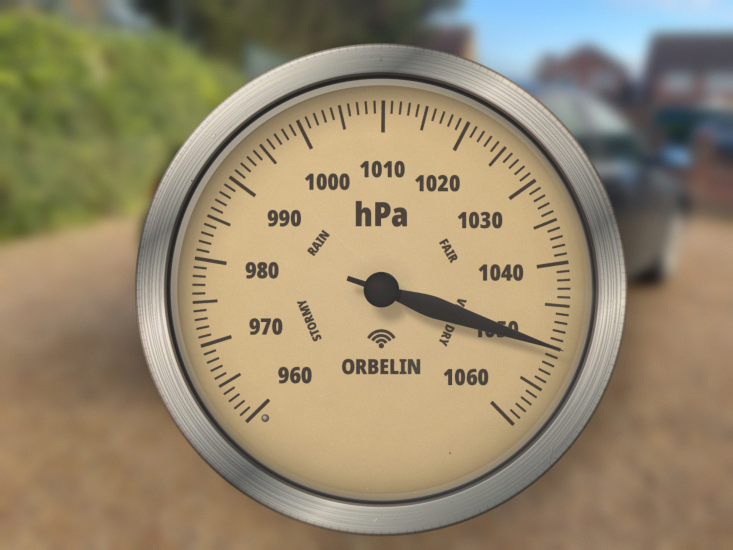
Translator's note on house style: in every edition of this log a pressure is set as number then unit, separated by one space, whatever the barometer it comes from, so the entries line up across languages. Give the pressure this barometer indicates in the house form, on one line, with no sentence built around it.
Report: 1050 hPa
